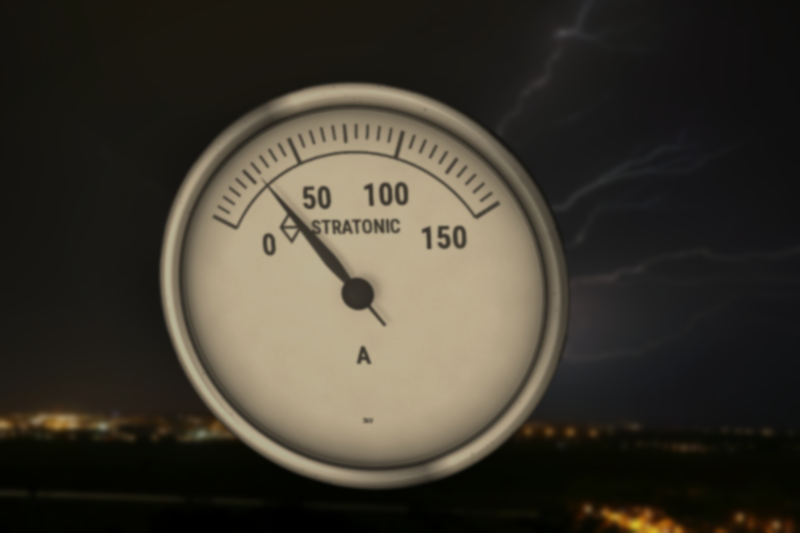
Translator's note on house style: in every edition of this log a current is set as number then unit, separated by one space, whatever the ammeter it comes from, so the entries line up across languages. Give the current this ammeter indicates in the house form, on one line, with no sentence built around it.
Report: 30 A
